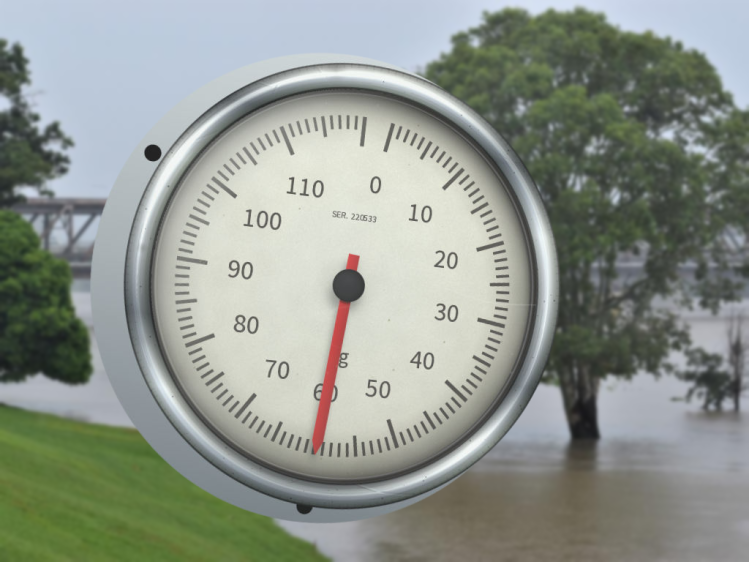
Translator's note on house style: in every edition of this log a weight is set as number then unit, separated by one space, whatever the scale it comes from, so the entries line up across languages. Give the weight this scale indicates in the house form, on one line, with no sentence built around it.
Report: 60 kg
